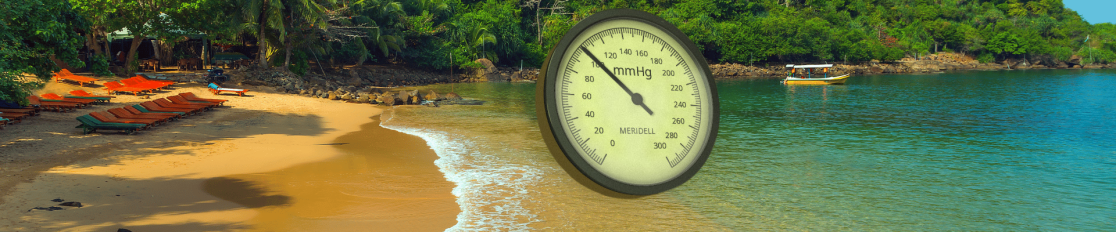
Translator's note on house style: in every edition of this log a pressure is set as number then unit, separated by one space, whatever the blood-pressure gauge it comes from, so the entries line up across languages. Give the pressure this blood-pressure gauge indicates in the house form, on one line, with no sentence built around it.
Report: 100 mmHg
